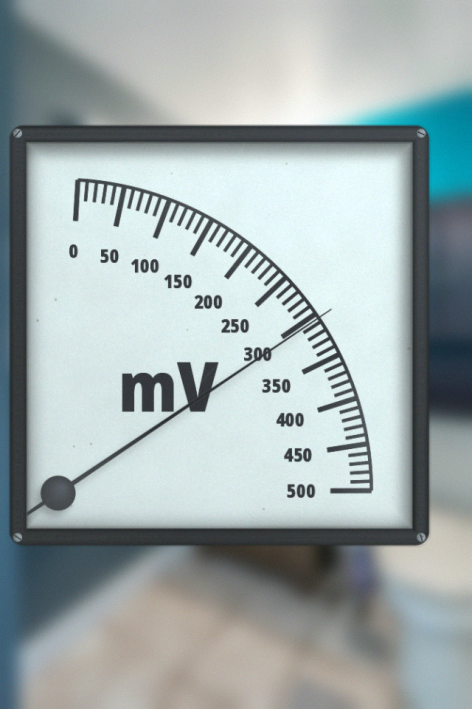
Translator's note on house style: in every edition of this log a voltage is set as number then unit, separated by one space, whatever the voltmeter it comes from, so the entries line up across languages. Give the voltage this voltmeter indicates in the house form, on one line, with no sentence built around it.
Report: 305 mV
